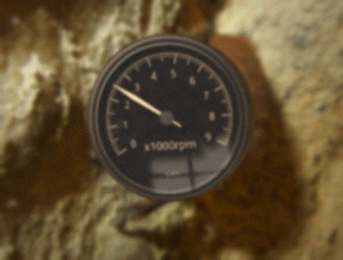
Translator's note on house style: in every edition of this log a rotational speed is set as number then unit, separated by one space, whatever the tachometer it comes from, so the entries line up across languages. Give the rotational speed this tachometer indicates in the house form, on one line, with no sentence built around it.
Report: 2500 rpm
